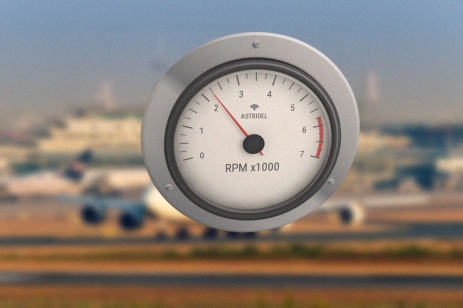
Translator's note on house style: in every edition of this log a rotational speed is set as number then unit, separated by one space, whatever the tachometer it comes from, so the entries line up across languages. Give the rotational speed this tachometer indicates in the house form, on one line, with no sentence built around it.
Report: 2250 rpm
